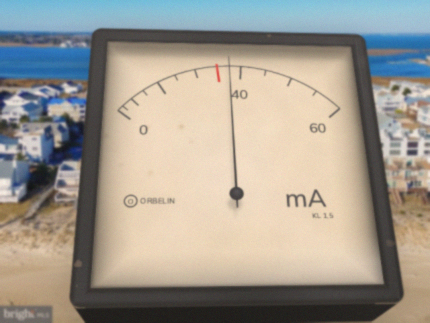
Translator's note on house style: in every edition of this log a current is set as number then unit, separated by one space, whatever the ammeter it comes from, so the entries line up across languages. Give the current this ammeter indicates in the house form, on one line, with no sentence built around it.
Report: 37.5 mA
